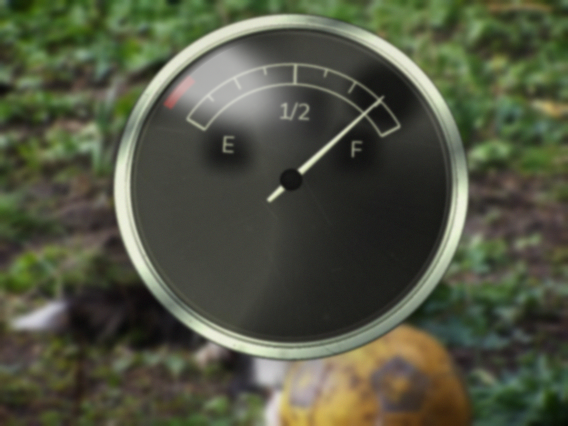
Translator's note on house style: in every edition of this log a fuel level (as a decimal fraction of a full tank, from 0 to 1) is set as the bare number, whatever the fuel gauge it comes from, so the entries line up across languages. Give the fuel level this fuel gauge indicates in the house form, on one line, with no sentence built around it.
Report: 0.875
